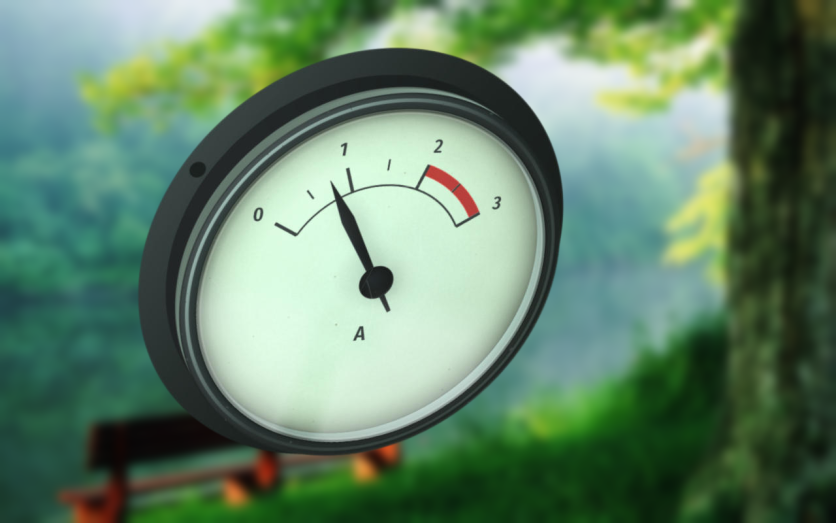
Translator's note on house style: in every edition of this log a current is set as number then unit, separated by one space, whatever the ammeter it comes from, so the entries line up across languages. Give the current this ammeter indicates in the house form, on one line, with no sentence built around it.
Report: 0.75 A
